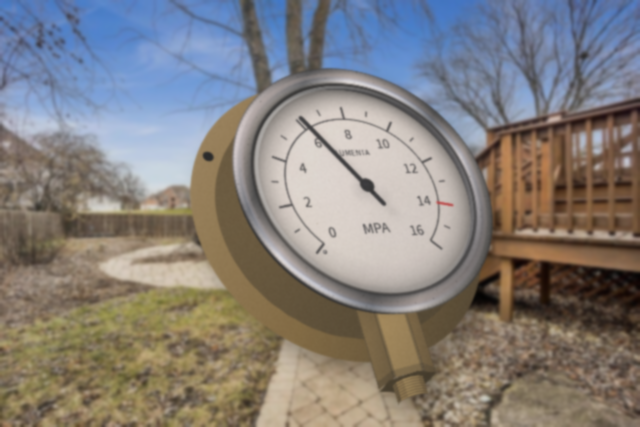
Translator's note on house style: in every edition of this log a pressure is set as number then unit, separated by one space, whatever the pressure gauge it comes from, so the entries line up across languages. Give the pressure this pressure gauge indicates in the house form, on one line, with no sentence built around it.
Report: 6 MPa
